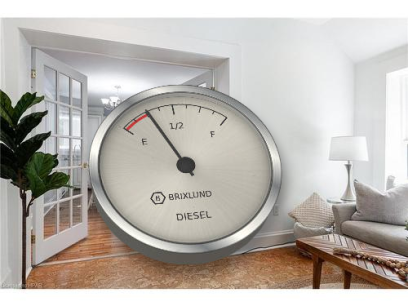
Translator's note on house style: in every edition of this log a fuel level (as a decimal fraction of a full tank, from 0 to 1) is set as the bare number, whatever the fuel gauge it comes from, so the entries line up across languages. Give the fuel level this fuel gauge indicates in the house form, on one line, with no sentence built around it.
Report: 0.25
